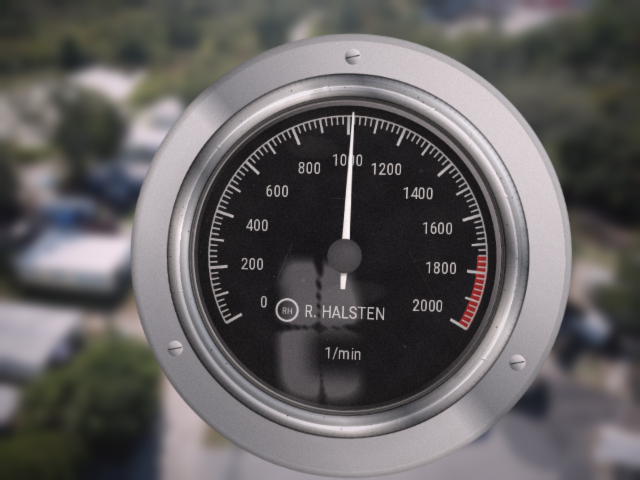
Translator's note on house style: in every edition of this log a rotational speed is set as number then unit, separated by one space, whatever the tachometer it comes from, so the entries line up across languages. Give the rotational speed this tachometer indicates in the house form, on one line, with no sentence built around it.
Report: 1020 rpm
